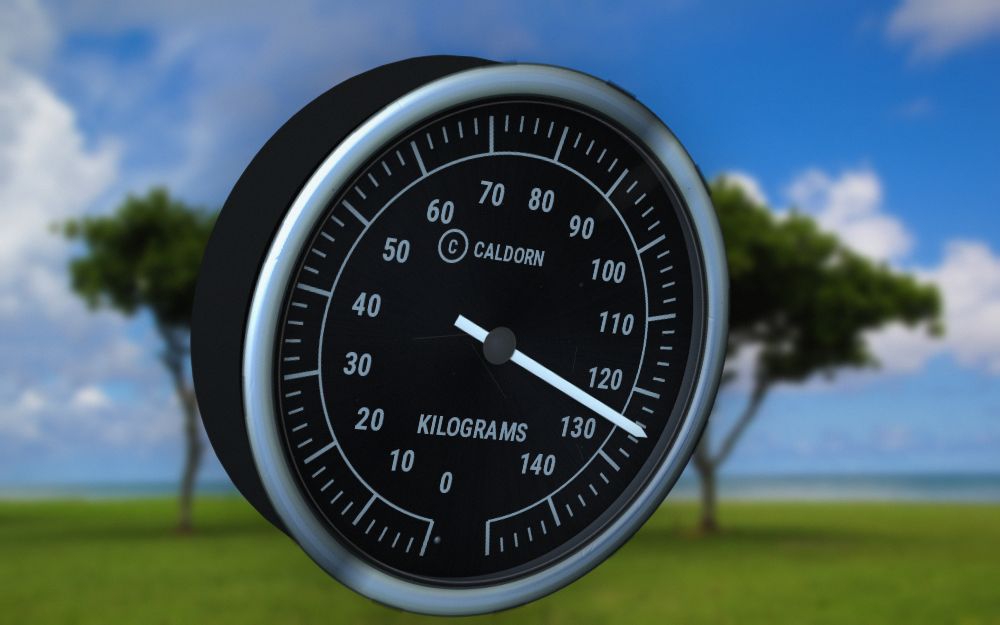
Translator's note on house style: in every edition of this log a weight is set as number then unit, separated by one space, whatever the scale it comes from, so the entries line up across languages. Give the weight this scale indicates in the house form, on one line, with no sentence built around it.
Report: 125 kg
